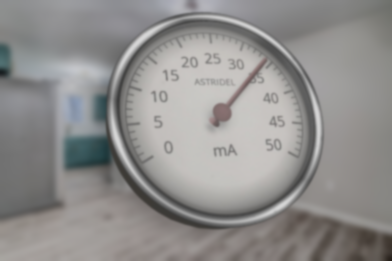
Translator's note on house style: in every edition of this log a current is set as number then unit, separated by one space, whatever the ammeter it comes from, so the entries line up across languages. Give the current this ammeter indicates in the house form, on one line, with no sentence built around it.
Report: 34 mA
